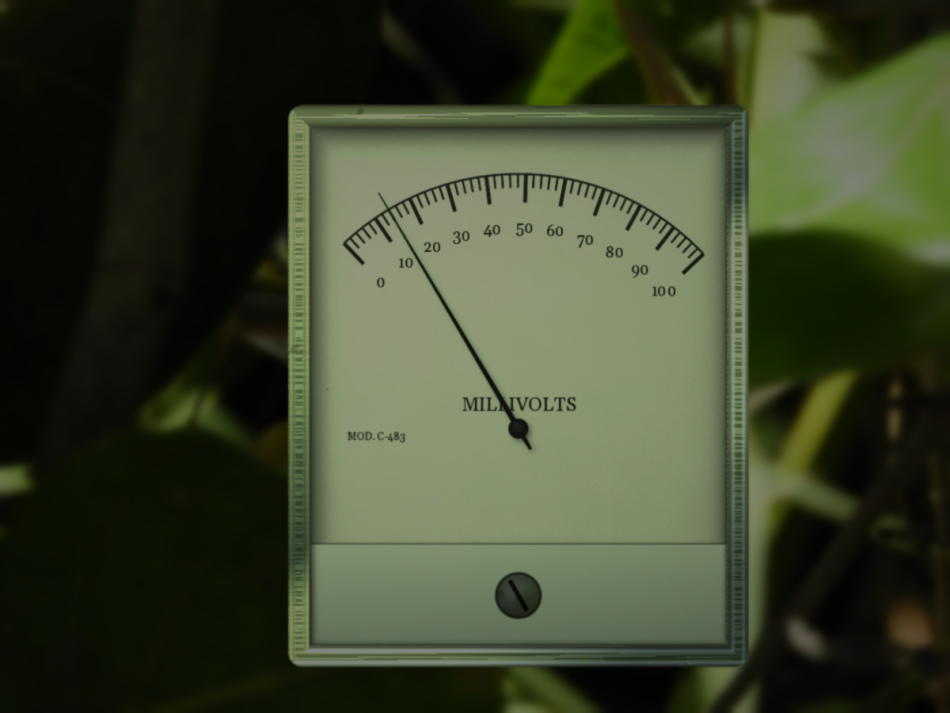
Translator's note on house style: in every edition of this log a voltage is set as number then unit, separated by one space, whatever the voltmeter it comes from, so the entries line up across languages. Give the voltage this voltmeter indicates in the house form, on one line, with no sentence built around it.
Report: 14 mV
